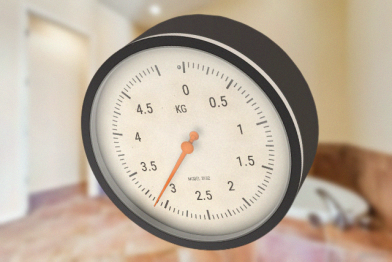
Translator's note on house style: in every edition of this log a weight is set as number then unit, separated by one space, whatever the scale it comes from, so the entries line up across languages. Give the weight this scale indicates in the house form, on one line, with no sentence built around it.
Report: 3.1 kg
